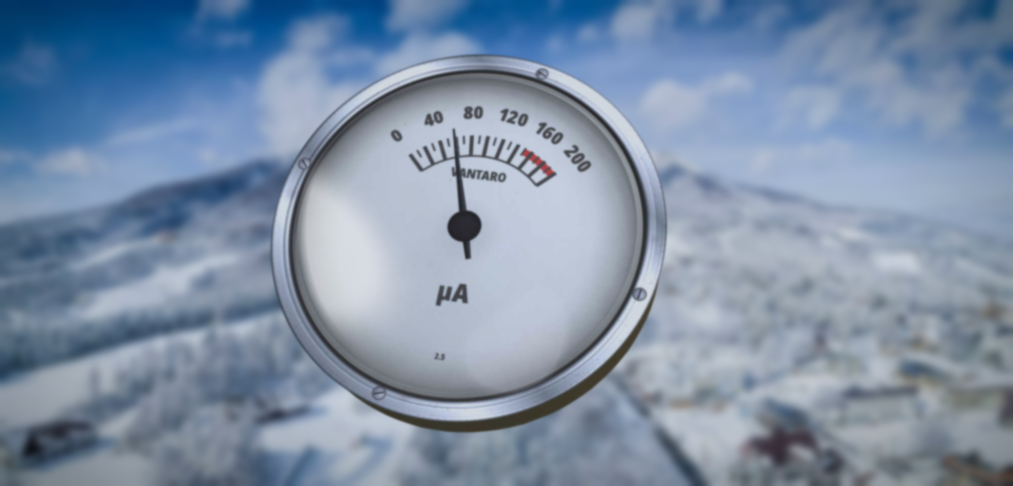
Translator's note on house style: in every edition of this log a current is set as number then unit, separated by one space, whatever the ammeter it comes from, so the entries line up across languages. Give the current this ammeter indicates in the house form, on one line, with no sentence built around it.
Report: 60 µA
